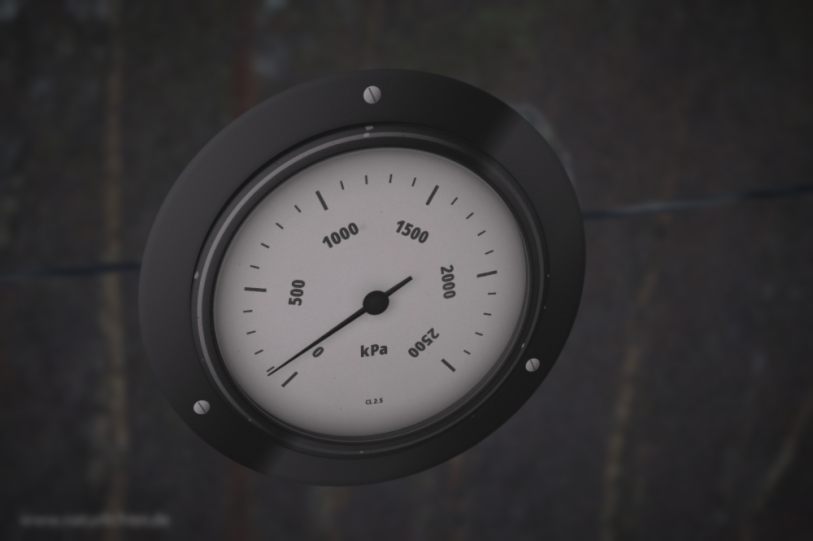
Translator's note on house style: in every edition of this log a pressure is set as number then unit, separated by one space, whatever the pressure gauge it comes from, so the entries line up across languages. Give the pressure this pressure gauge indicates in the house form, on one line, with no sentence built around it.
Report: 100 kPa
